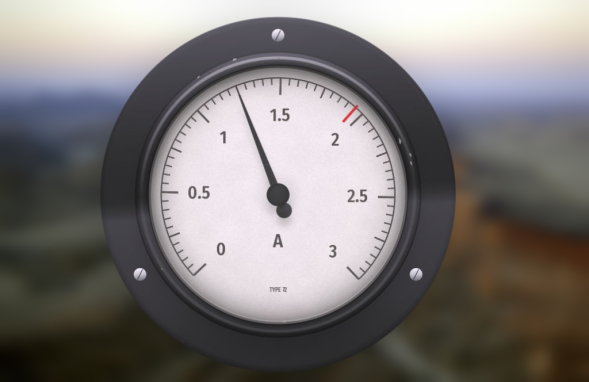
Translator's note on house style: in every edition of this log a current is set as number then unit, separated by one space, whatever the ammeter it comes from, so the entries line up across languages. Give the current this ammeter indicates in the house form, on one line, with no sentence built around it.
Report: 1.25 A
